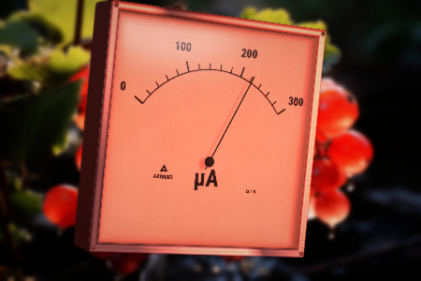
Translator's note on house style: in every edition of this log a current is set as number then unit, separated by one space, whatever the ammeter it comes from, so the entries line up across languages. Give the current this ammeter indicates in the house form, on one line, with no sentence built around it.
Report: 220 µA
